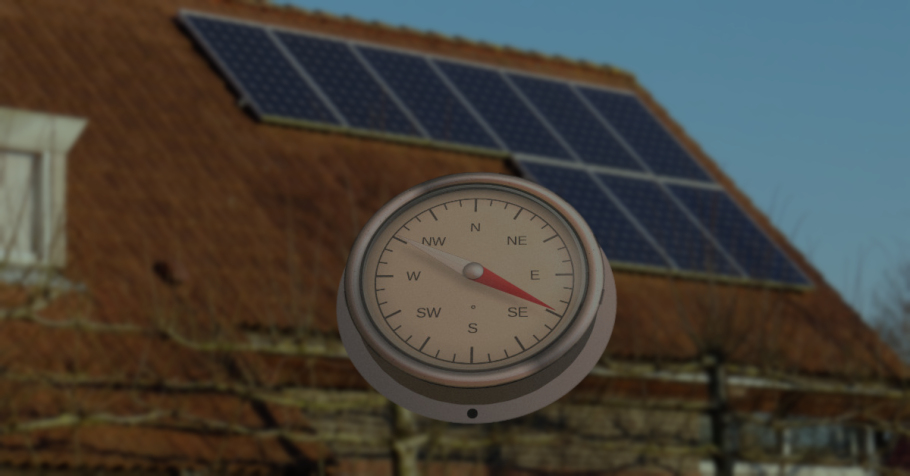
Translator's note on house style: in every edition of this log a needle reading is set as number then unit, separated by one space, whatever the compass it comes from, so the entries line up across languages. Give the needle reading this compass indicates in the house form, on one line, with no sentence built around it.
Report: 120 °
